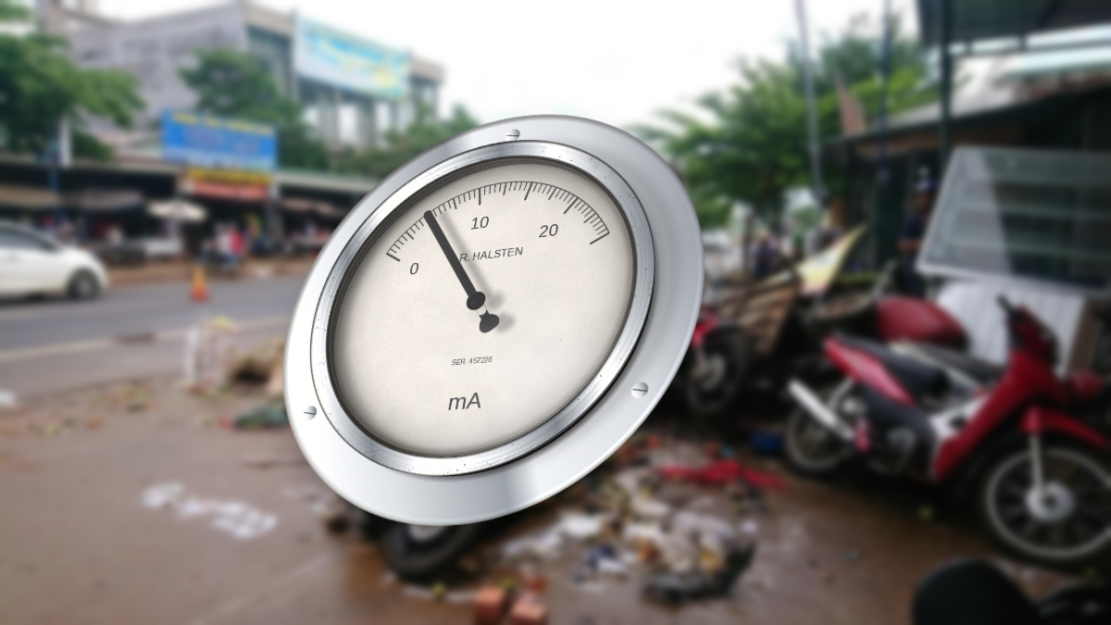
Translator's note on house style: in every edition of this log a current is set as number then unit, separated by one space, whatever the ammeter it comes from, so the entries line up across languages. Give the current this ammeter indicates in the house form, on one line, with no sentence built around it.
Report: 5 mA
